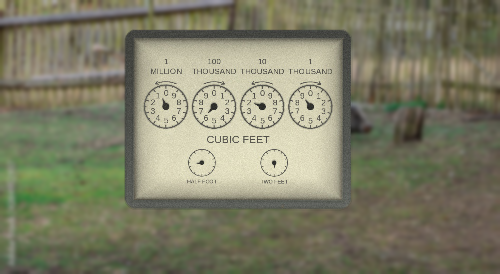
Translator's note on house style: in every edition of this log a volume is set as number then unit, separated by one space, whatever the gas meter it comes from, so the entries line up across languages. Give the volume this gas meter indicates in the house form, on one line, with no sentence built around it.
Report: 61900 ft³
